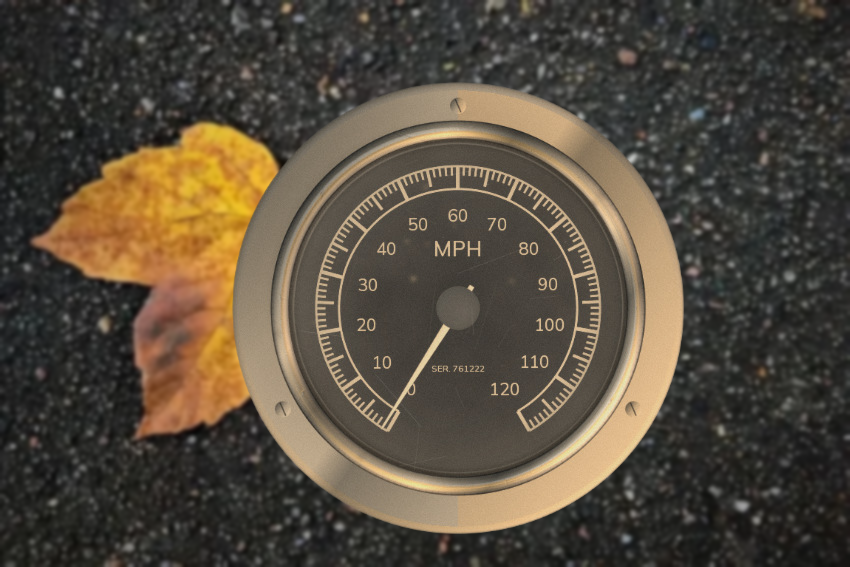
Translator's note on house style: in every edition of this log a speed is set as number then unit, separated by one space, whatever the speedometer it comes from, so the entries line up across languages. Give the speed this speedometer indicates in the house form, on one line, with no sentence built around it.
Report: 1 mph
